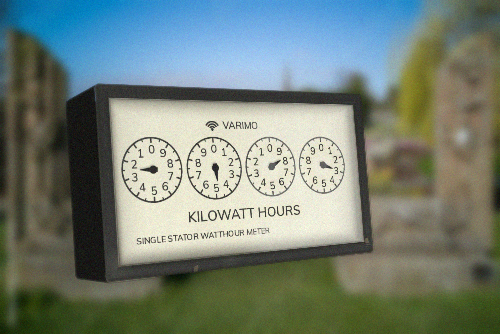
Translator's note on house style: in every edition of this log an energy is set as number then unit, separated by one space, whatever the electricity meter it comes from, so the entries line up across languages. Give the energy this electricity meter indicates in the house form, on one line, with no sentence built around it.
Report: 2483 kWh
